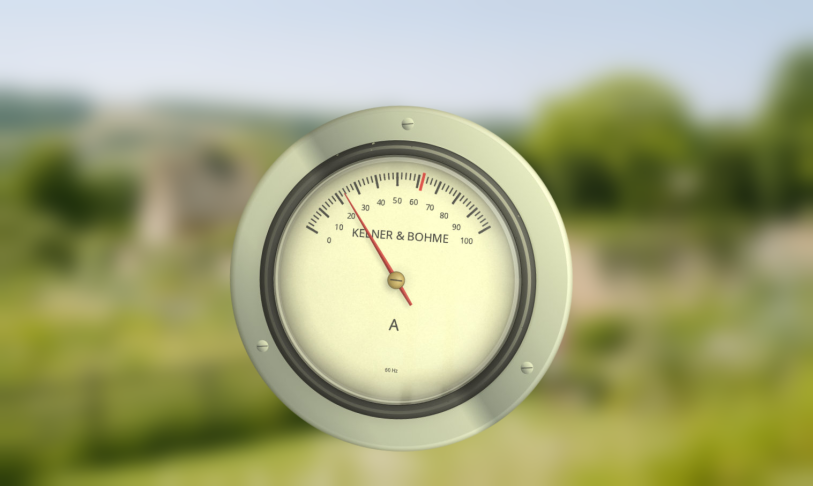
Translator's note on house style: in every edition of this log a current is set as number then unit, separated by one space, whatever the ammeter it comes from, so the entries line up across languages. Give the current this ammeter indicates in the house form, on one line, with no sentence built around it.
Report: 24 A
